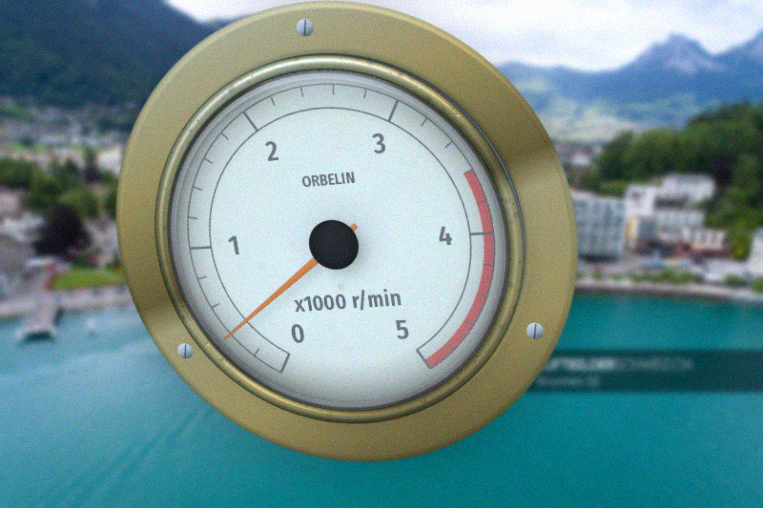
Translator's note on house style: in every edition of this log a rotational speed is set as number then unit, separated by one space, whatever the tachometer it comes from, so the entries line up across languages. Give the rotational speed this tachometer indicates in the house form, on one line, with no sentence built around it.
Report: 400 rpm
